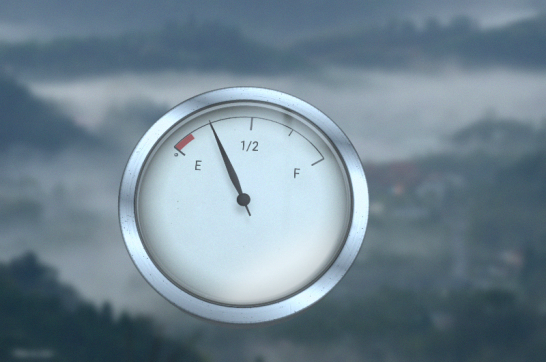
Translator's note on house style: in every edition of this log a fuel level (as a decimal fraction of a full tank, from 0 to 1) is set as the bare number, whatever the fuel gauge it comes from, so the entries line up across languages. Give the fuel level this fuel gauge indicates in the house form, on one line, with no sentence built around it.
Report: 0.25
